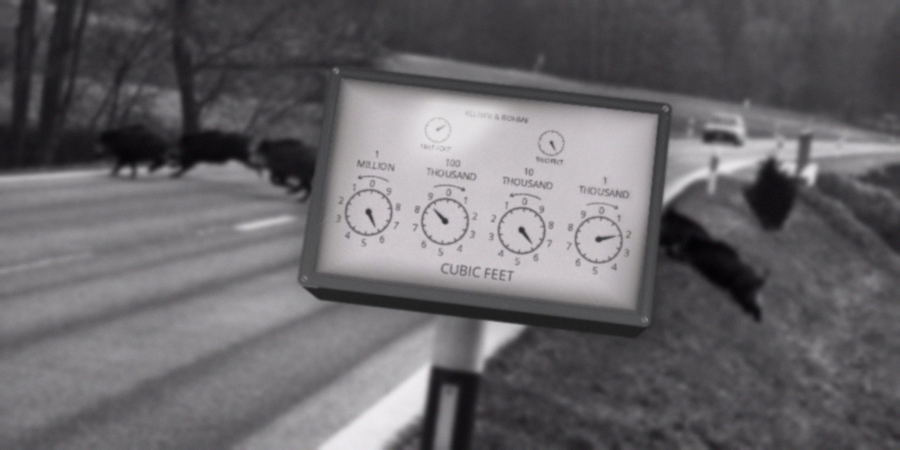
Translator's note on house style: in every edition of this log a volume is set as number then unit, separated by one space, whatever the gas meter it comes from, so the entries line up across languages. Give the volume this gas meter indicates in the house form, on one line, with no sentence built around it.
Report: 586200 ft³
